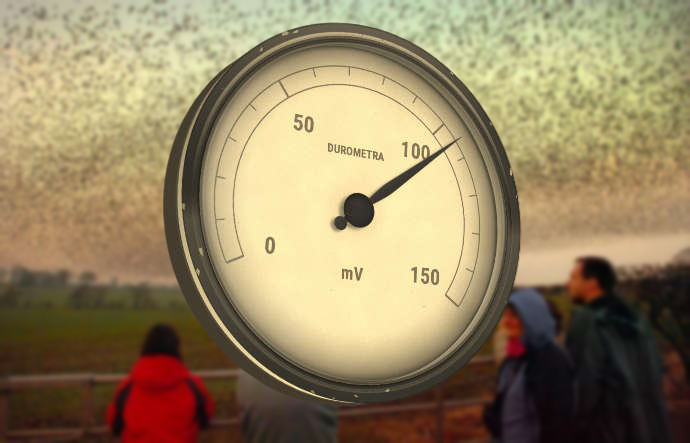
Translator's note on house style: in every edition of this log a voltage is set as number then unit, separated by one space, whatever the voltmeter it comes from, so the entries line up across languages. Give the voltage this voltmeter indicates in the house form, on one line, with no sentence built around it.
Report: 105 mV
